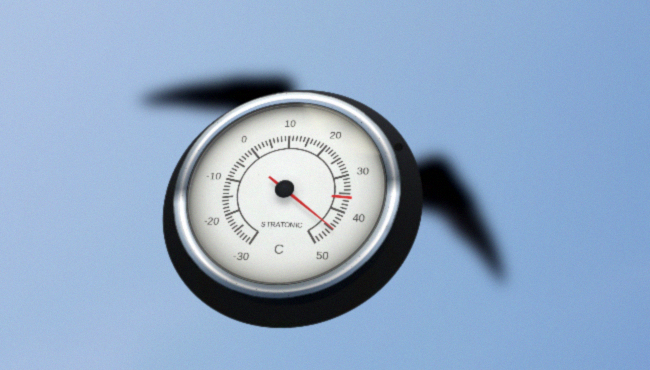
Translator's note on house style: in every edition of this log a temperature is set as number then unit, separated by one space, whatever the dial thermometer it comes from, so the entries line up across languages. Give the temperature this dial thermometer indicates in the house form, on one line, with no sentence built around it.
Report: 45 °C
